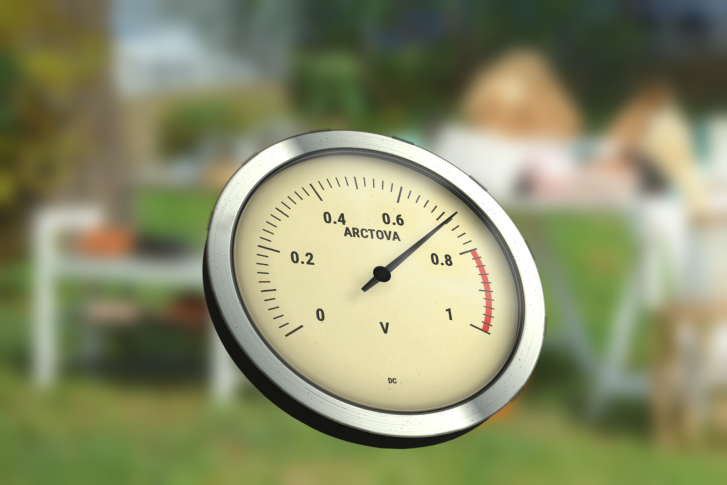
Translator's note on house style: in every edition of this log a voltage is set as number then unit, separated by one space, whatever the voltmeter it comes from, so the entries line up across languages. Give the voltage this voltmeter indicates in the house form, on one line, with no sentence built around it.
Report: 0.72 V
